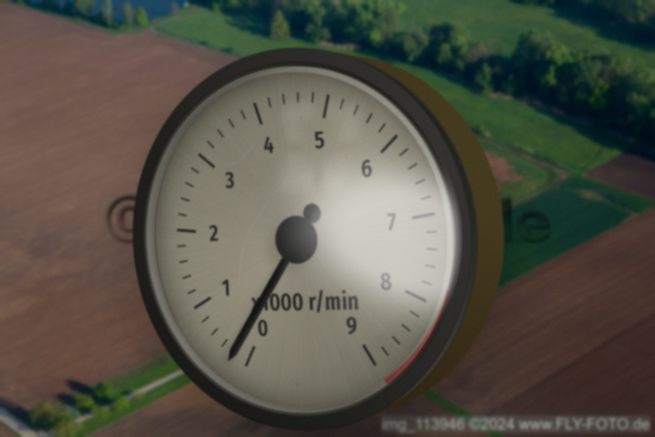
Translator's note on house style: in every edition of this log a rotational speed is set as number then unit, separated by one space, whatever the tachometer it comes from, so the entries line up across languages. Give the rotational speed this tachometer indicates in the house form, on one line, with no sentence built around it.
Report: 200 rpm
